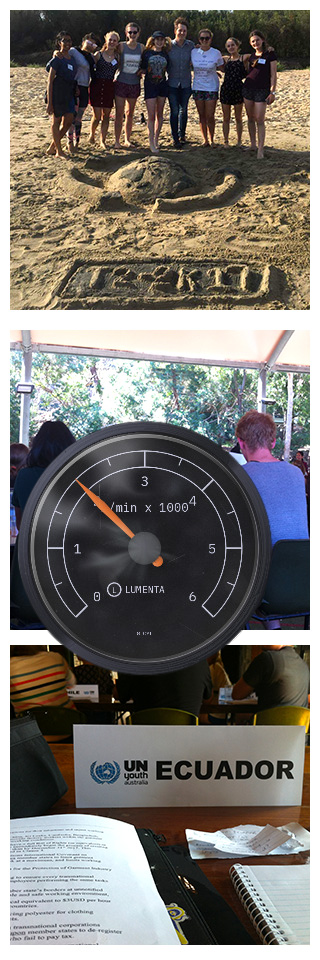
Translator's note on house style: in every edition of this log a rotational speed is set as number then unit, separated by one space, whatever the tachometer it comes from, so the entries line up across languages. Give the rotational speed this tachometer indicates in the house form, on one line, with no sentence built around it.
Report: 2000 rpm
